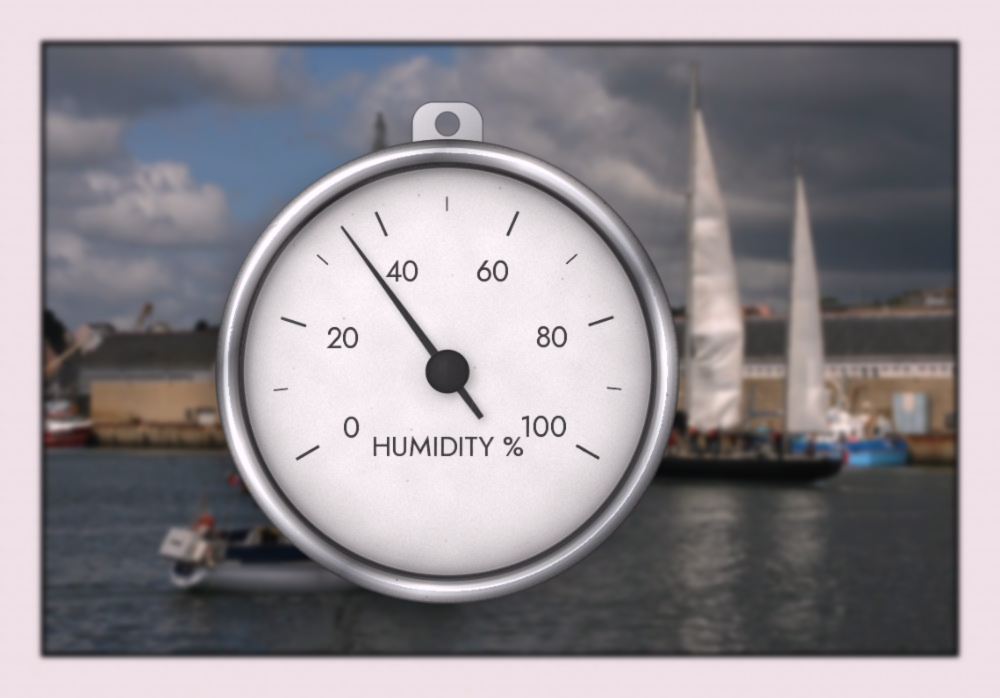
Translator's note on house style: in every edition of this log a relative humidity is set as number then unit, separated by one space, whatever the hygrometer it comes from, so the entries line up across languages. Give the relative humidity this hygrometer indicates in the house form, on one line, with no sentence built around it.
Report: 35 %
